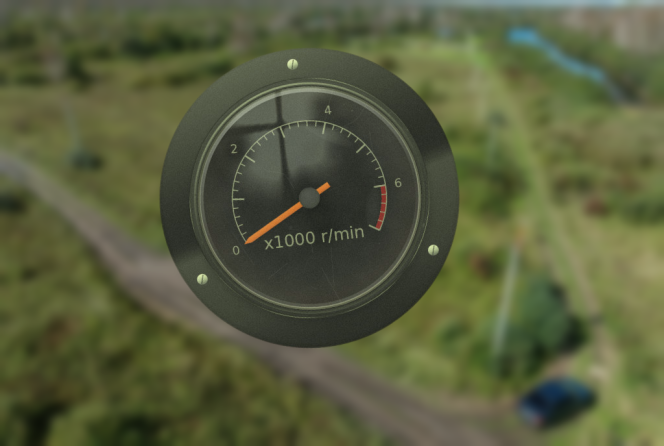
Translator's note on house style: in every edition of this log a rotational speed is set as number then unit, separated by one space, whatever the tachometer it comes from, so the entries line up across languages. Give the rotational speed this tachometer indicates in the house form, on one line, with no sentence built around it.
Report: 0 rpm
